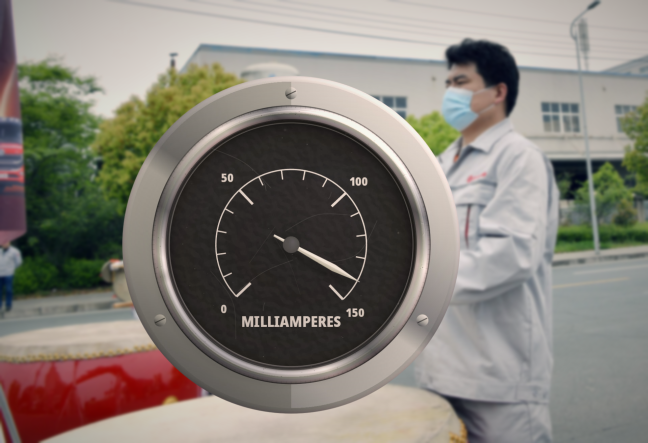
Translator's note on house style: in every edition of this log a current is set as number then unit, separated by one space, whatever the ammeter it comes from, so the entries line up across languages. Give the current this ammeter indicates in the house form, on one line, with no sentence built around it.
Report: 140 mA
